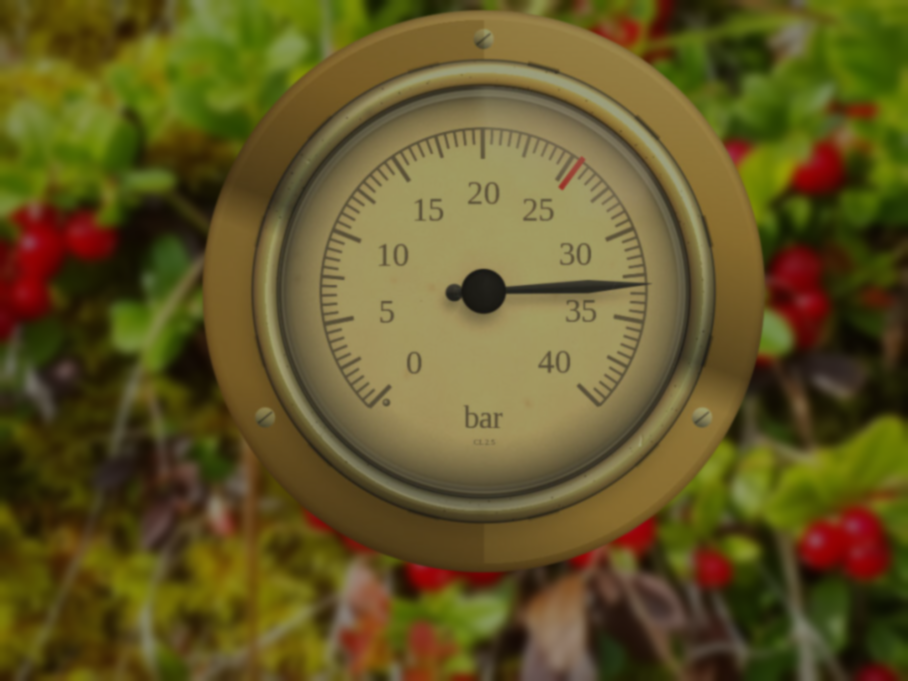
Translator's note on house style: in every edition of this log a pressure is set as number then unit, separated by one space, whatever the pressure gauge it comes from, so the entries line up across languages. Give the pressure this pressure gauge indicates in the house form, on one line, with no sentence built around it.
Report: 33 bar
